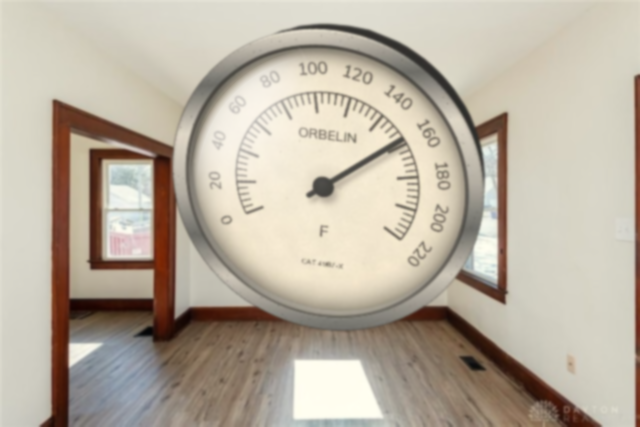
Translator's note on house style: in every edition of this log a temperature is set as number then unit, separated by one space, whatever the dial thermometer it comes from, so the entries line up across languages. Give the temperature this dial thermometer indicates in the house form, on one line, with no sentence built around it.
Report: 156 °F
